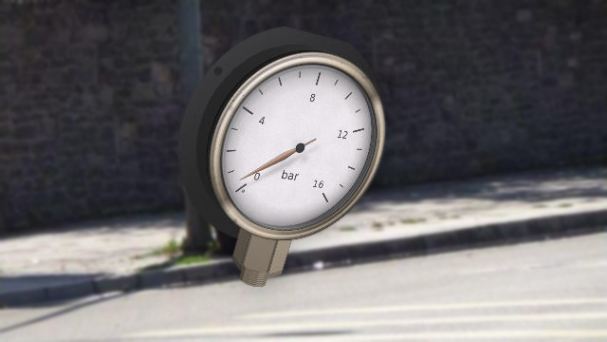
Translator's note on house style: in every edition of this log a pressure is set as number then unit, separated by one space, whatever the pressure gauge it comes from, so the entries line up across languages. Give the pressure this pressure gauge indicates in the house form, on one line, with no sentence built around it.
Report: 0.5 bar
